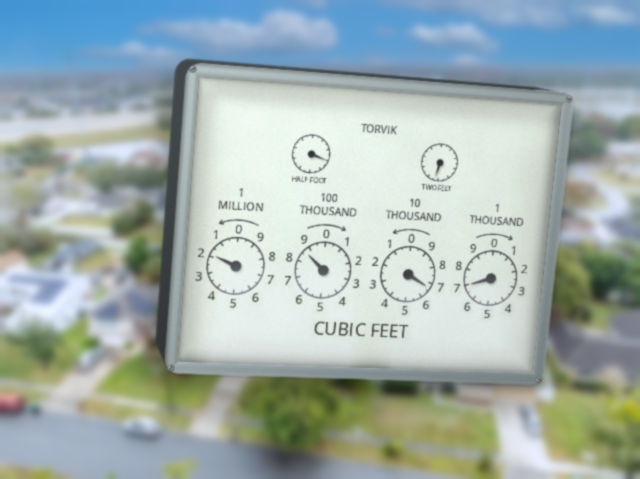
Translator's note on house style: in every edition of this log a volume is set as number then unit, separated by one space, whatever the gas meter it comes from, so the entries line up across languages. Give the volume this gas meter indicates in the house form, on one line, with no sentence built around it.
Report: 186700 ft³
